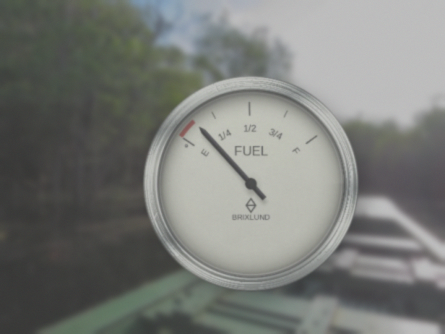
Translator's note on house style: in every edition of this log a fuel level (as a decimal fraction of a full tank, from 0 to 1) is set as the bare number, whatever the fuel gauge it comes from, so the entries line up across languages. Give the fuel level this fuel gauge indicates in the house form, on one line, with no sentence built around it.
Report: 0.125
